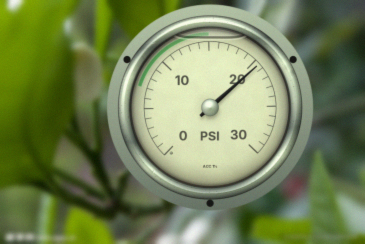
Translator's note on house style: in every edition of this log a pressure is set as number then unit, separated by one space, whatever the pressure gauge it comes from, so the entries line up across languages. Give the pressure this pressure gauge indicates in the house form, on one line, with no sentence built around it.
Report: 20.5 psi
